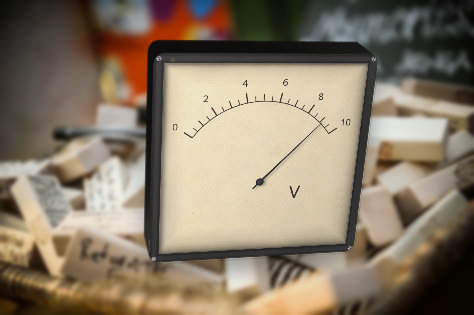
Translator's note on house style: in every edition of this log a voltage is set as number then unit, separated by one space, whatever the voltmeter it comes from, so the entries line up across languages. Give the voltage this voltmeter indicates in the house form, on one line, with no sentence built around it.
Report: 9 V
